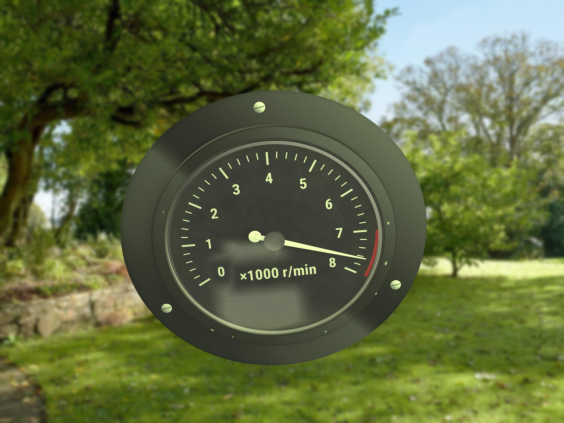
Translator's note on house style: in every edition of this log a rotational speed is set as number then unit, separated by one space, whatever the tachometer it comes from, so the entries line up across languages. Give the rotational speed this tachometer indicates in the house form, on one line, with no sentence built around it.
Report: 7600 rpm
